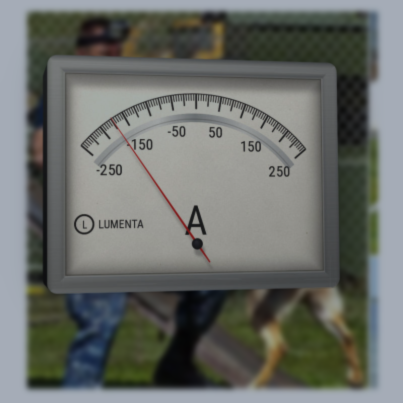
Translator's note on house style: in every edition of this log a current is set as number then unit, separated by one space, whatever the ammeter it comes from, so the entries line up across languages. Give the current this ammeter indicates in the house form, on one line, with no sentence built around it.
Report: -175 A
